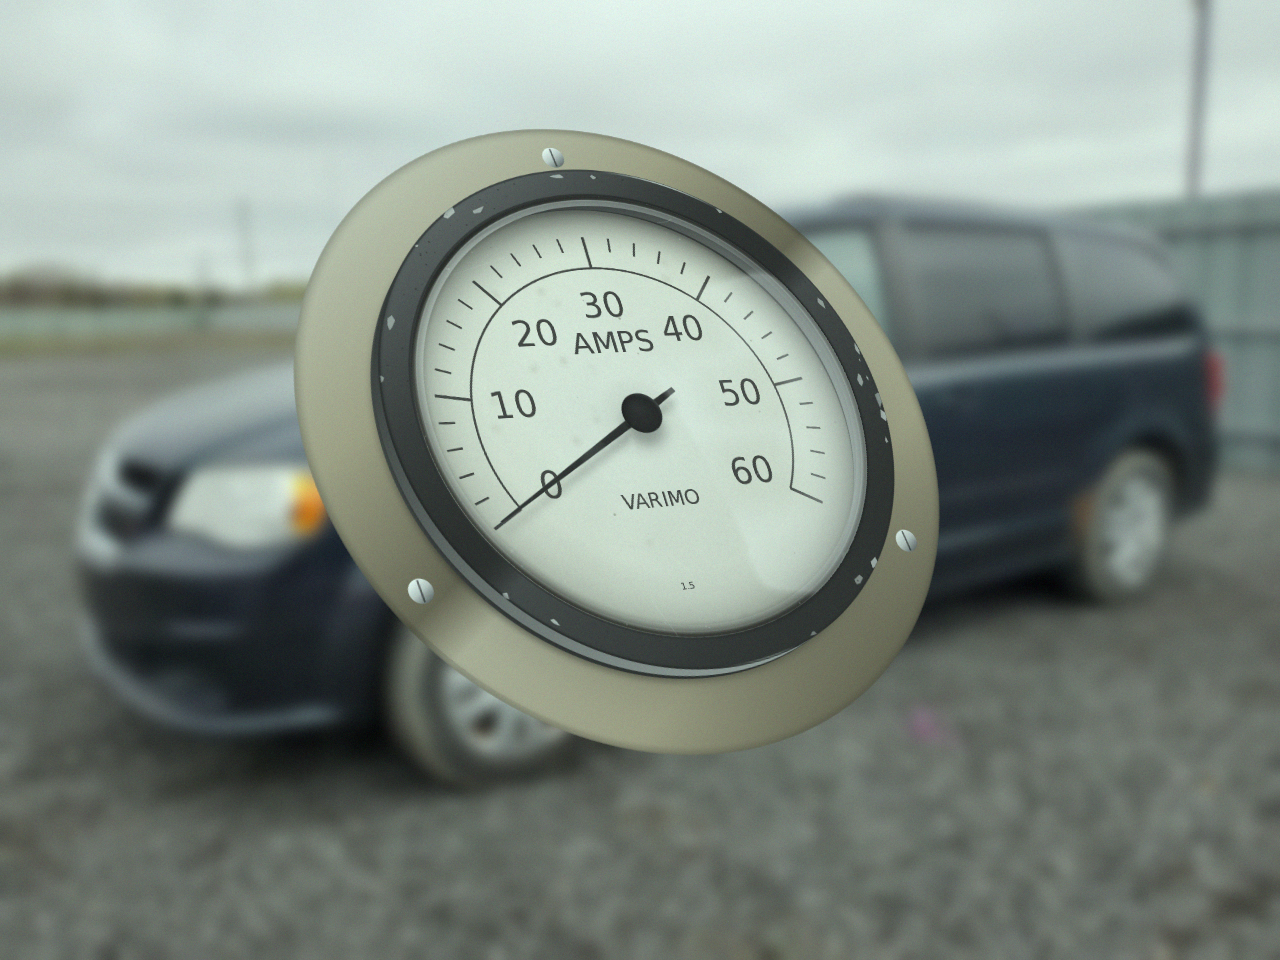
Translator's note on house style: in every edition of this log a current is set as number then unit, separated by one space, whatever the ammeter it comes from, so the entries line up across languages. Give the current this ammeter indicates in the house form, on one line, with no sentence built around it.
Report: 0 A
